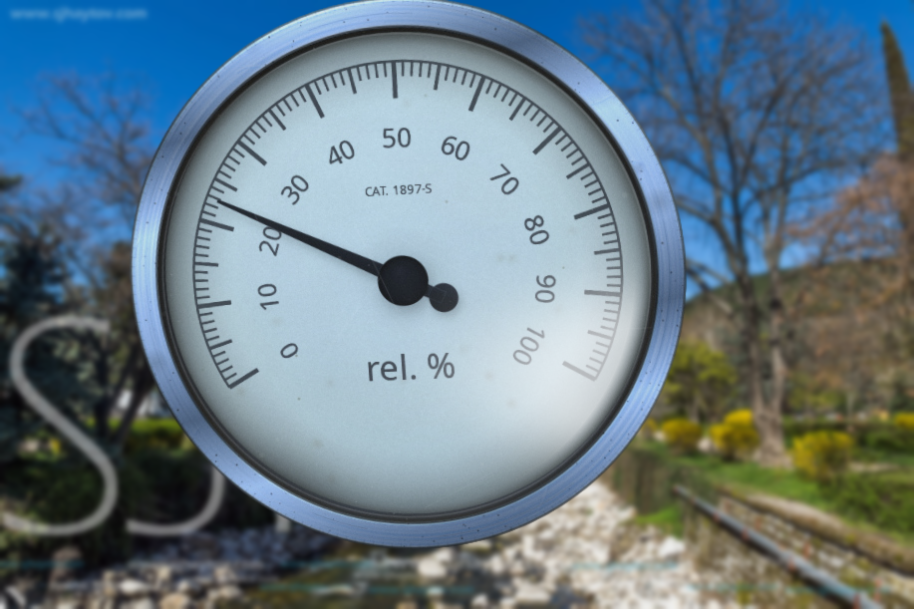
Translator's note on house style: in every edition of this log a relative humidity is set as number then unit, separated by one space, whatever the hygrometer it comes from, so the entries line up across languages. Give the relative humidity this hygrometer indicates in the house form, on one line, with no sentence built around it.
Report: 23 %
